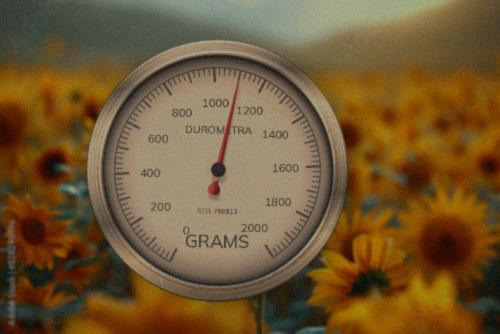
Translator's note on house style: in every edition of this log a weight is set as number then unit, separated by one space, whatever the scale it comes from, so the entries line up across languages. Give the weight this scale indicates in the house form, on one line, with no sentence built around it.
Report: 1100 g
